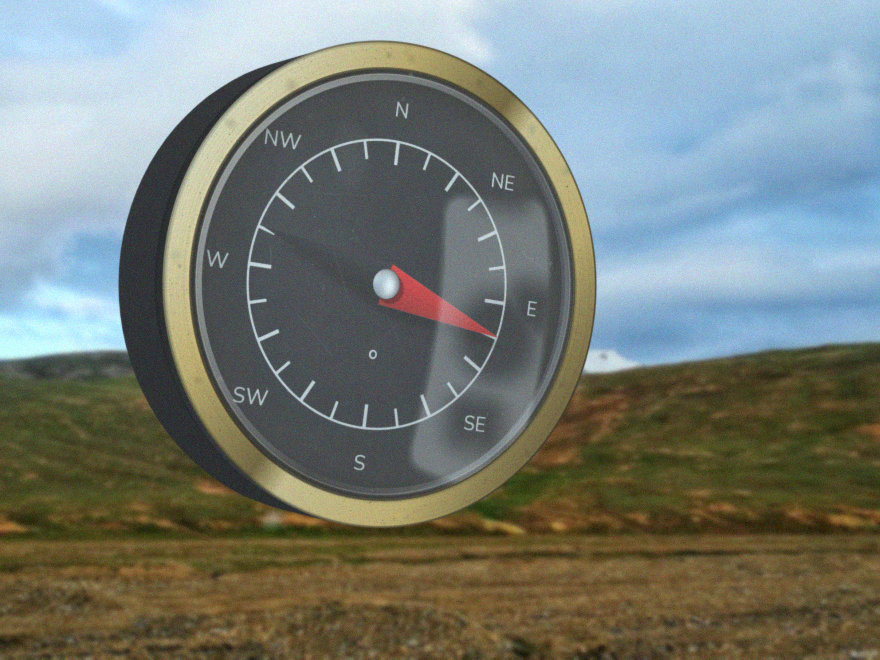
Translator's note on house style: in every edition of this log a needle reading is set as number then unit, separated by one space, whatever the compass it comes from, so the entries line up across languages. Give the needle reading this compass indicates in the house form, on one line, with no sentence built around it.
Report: 105 °
